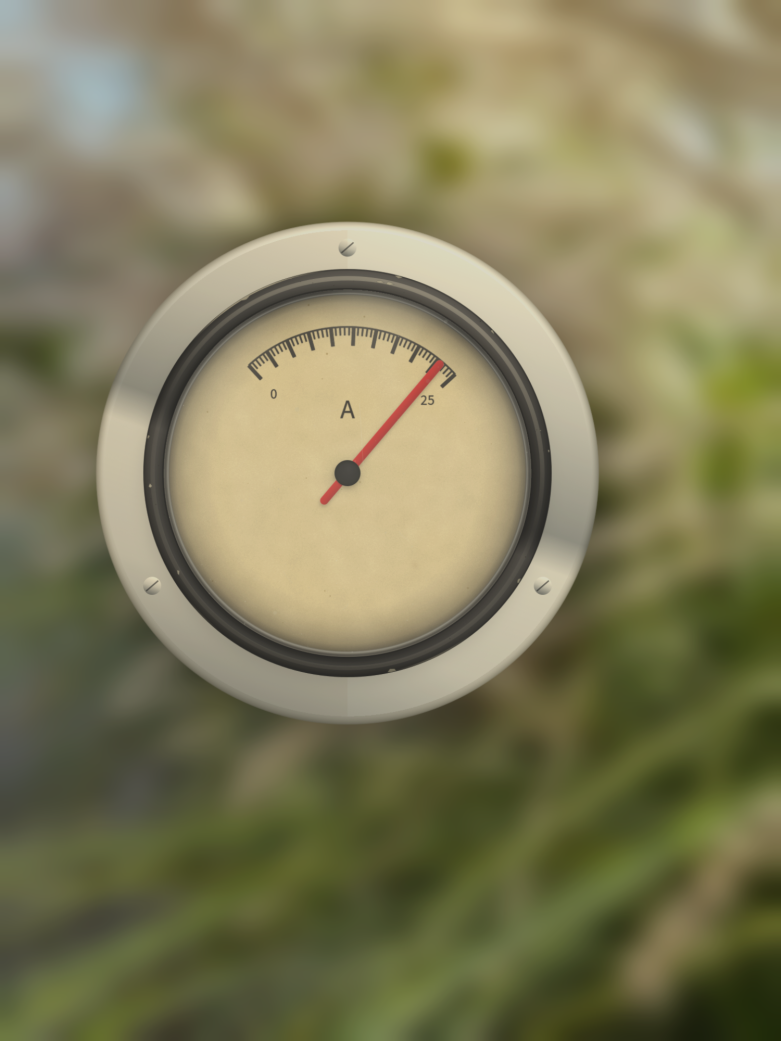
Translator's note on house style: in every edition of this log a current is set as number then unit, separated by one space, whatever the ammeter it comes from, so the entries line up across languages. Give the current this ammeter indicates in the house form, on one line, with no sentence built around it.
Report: 23 A
